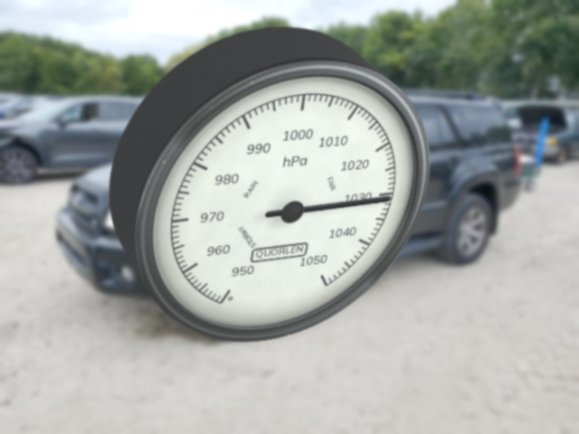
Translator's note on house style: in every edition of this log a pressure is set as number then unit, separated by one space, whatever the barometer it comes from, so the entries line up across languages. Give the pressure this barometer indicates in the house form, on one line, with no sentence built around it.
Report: 1030 hPa
